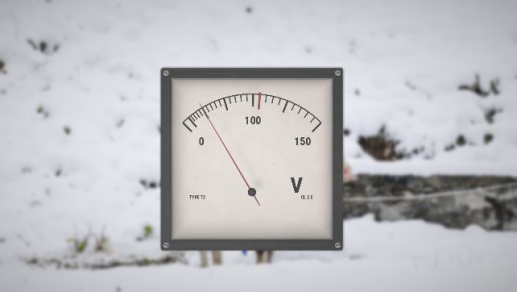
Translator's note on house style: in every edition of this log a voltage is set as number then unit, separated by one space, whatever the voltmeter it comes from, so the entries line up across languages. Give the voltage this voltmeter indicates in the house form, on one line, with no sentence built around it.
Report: 50 V
